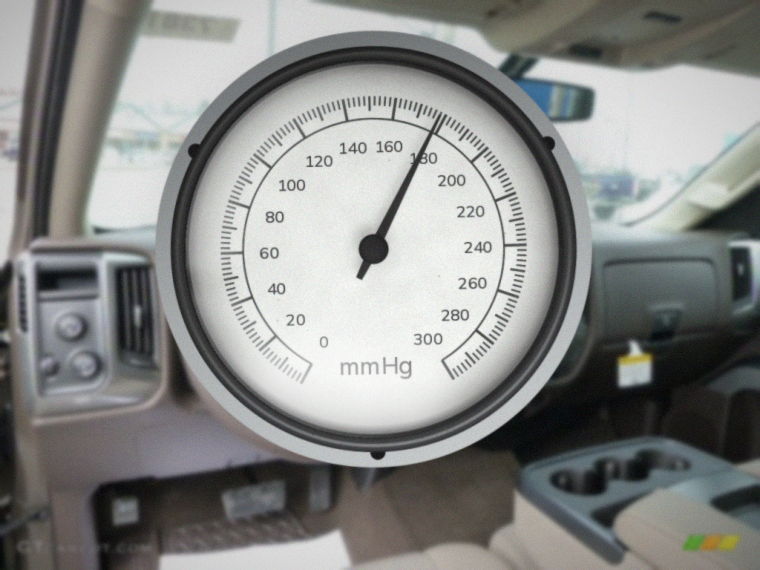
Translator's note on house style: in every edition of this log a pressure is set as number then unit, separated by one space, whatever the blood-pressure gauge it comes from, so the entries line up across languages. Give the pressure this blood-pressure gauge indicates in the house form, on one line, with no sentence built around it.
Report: 178 mmHg
